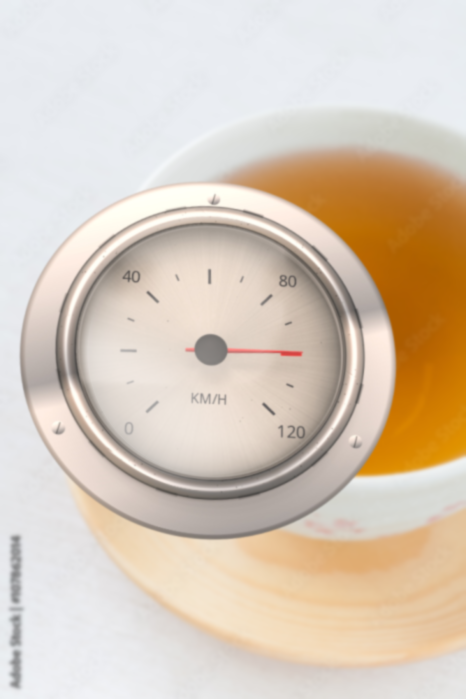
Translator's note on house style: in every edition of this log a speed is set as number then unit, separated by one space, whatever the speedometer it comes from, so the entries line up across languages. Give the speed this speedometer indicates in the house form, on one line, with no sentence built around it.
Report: 100 km/h
